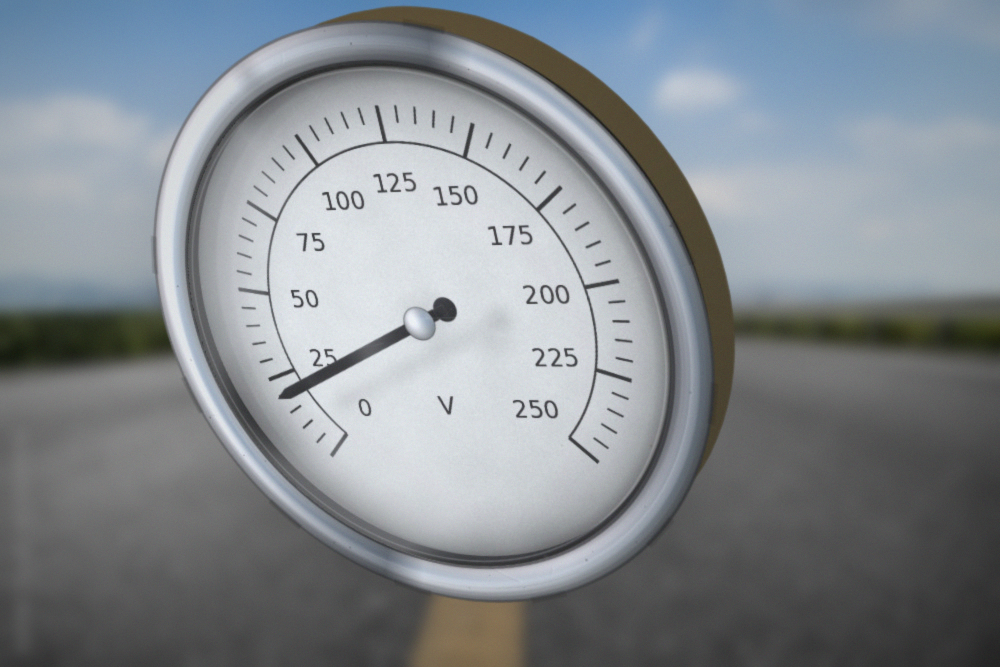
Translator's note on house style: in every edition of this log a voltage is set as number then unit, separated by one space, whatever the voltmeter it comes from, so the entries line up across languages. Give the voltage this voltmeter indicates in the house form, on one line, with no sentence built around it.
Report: 20 V
